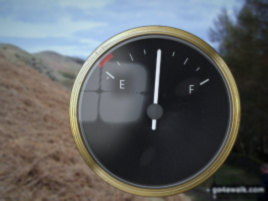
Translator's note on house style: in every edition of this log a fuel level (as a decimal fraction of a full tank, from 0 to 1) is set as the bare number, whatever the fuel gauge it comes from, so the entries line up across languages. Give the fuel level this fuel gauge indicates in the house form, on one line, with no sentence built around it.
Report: 0.5
